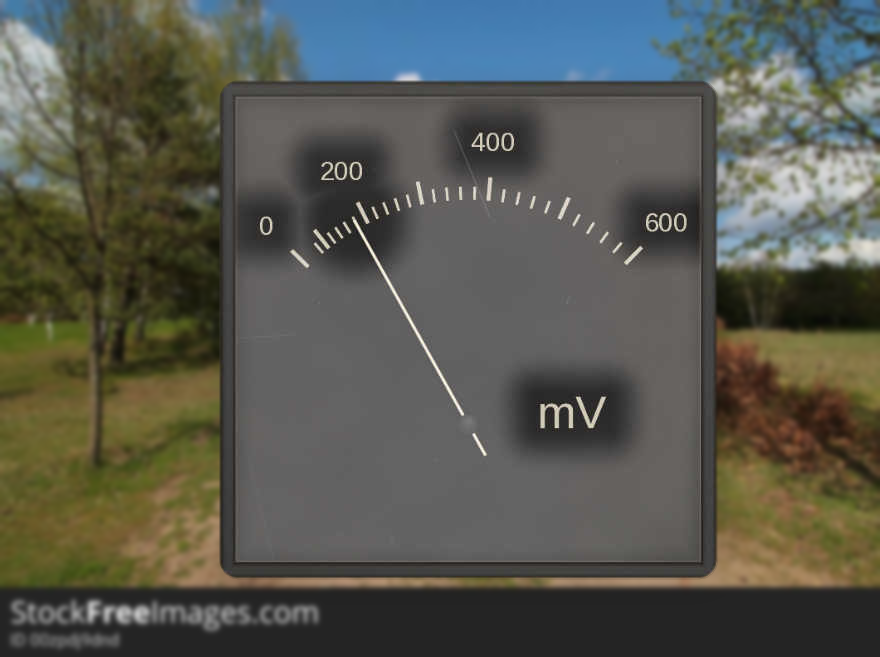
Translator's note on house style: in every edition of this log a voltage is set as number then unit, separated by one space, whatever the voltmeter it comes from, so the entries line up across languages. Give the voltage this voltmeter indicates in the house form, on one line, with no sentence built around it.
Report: 180 mV
